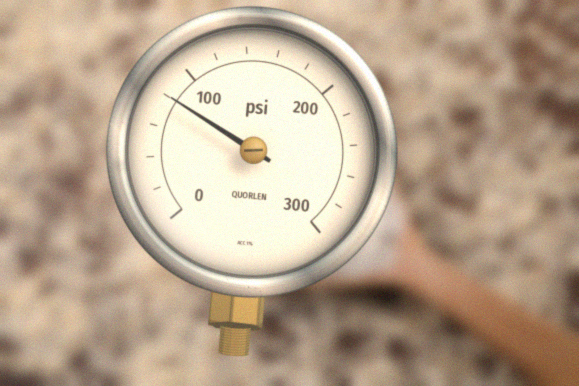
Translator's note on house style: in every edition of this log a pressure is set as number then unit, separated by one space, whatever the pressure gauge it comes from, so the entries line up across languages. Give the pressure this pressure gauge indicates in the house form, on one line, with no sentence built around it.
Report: 80 psi
